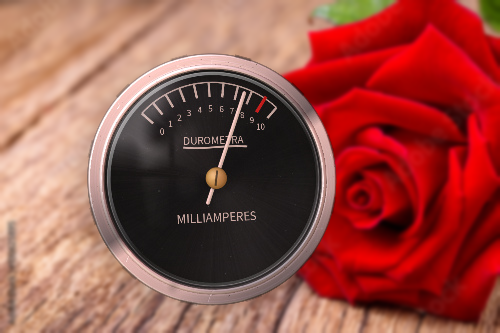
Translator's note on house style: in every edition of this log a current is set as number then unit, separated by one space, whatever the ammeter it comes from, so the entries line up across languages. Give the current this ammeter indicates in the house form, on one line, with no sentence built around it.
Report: 7.5 mA
